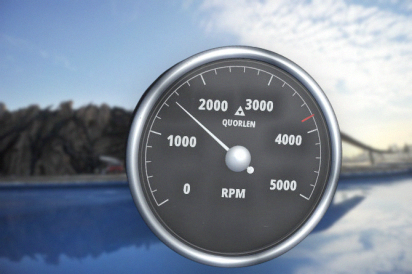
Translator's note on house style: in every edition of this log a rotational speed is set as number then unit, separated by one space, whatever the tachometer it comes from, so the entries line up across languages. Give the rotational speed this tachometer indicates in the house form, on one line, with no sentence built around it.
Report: 1500 rpm
